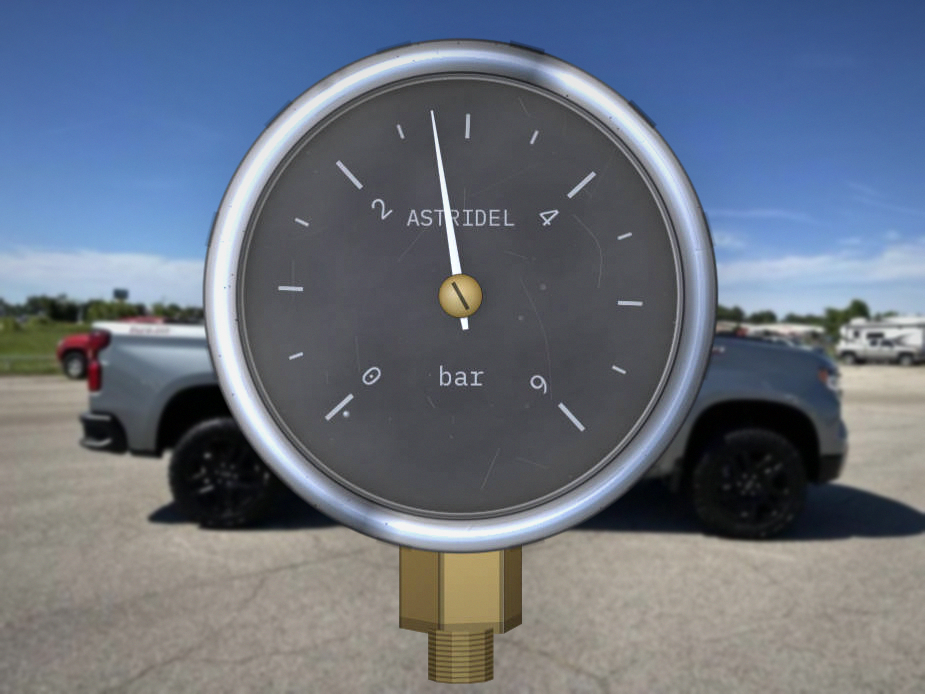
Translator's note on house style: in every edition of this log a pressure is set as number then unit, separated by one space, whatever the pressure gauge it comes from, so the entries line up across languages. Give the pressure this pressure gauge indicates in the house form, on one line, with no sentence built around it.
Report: 2.75 bar
